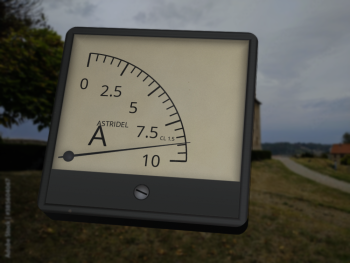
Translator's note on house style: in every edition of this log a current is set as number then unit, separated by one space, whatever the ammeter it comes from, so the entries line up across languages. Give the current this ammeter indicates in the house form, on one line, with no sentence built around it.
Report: 9 A
